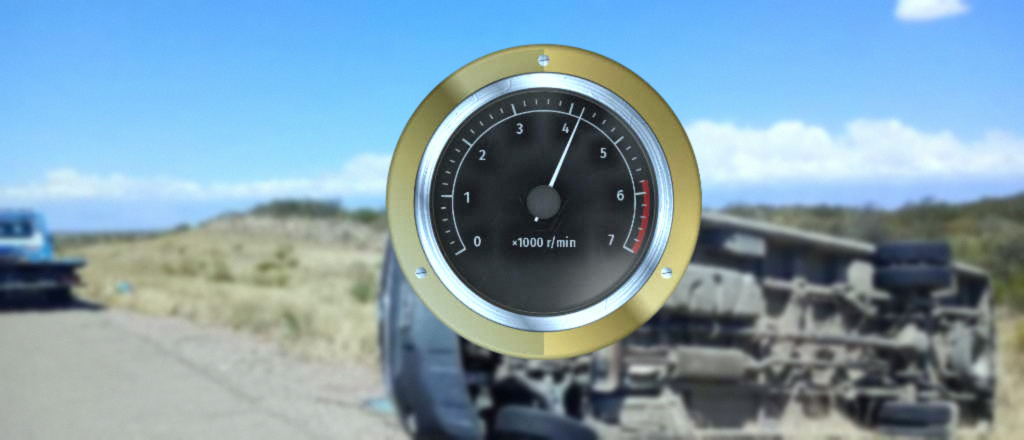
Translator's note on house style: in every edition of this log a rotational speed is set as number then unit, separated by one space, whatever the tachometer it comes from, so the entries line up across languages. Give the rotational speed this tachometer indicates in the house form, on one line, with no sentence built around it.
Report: 4200 rpm
